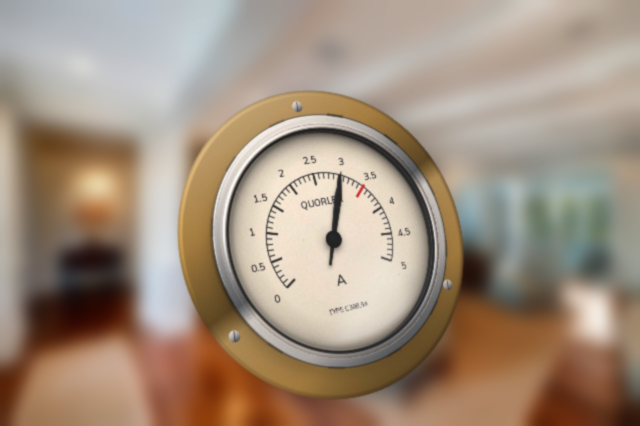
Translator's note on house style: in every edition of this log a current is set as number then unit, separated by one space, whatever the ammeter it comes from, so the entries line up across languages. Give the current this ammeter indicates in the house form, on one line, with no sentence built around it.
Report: 3 A
